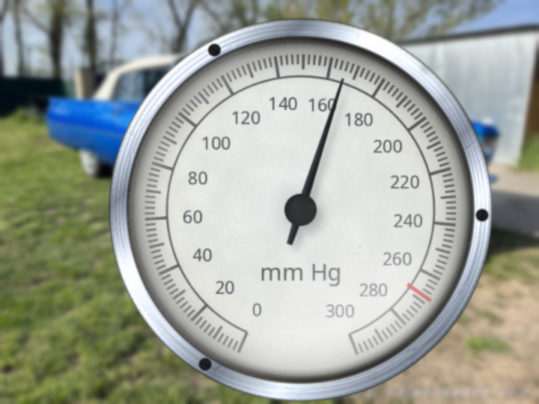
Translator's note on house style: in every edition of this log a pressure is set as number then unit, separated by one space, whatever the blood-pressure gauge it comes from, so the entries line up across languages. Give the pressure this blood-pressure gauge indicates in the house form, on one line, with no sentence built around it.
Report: 166 mmHg
